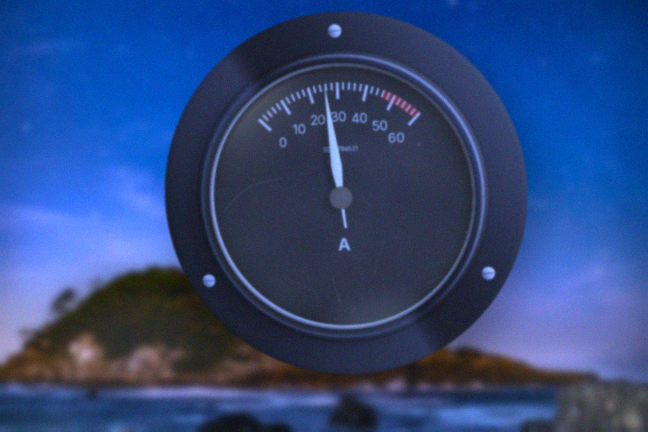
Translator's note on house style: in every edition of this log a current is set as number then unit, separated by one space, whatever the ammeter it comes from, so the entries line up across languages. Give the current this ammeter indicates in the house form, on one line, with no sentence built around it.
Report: 26 A
